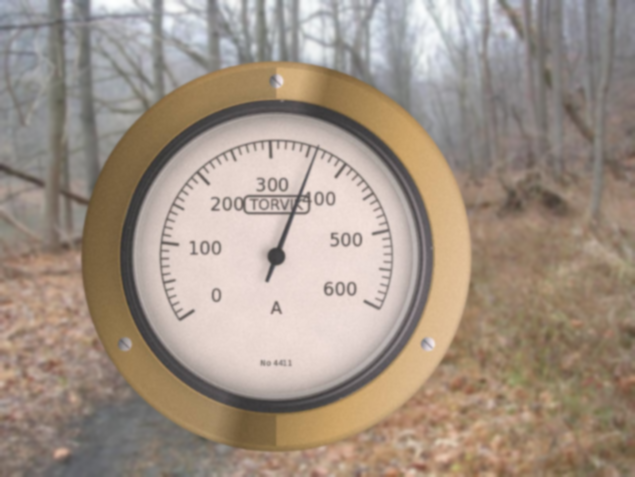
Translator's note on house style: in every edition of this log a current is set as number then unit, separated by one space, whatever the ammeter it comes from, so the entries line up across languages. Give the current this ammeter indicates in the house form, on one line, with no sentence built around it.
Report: 360 A
